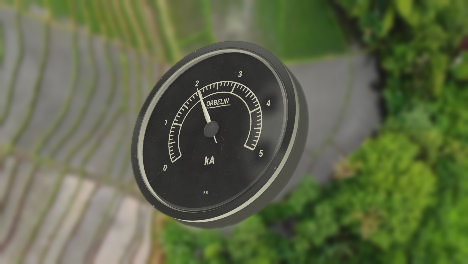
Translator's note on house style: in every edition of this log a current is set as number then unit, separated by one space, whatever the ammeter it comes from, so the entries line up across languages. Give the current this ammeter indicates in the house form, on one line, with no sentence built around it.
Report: 2 kA
